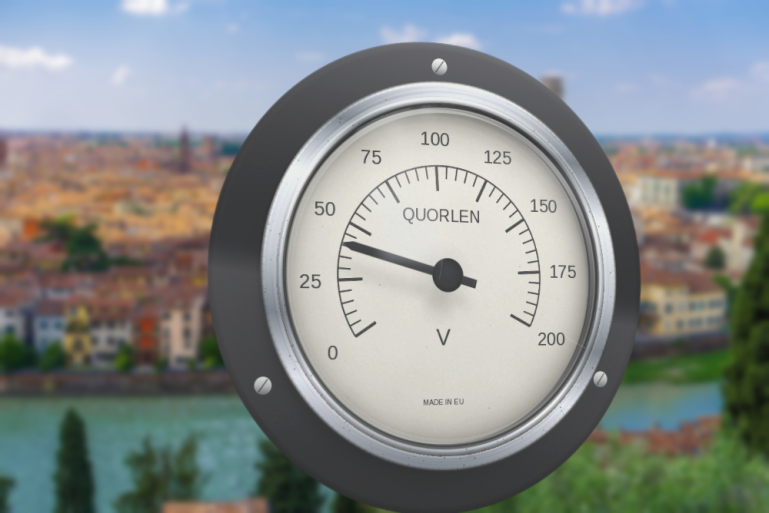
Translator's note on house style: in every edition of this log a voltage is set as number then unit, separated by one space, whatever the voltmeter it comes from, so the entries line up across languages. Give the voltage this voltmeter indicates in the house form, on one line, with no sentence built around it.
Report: 40 V
